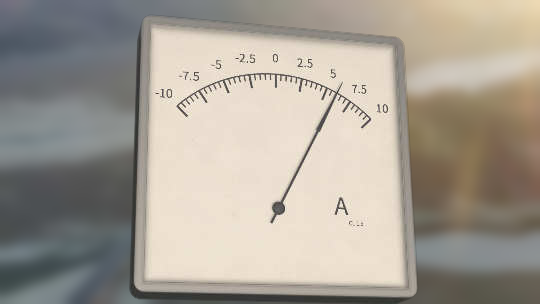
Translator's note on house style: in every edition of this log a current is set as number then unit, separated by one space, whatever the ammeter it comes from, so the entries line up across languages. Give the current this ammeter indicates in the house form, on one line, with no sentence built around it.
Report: 6 A
